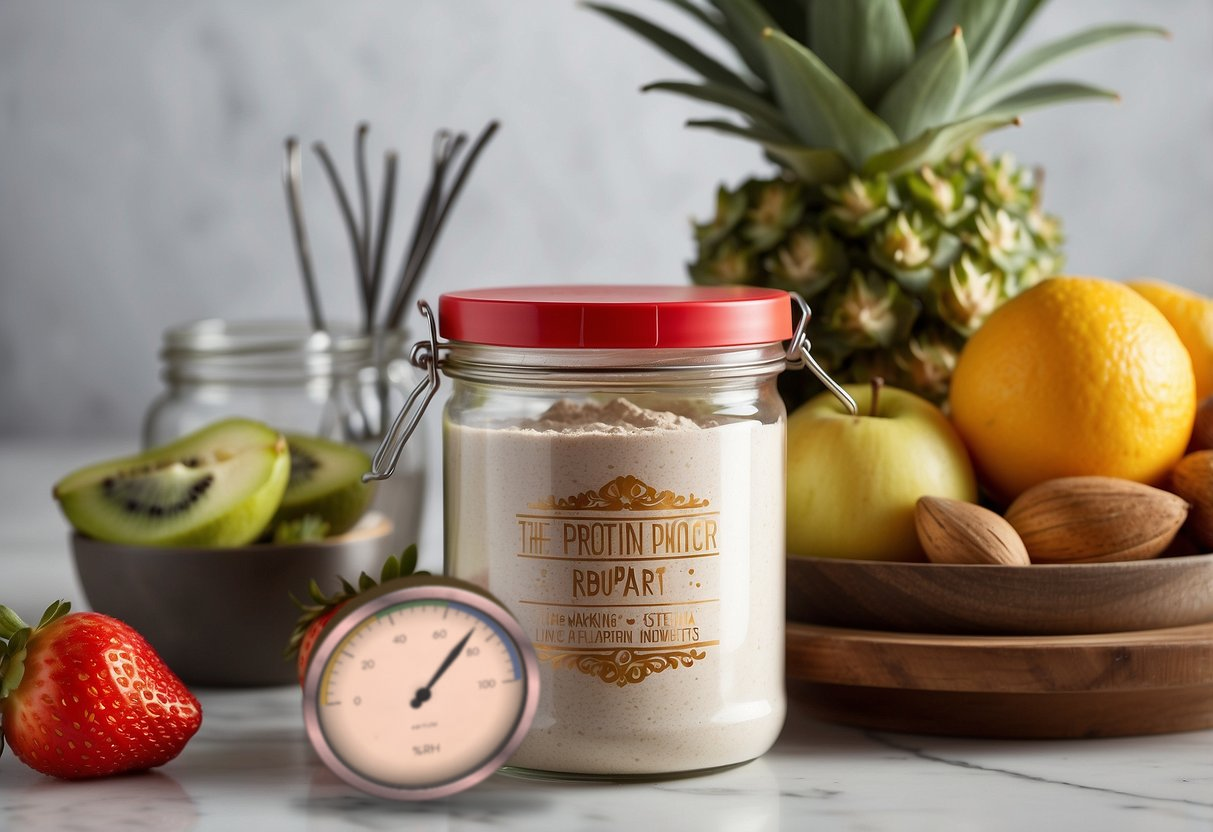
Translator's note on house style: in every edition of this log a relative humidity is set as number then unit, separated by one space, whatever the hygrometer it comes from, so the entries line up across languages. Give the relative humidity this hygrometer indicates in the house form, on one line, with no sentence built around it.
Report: 72 %
